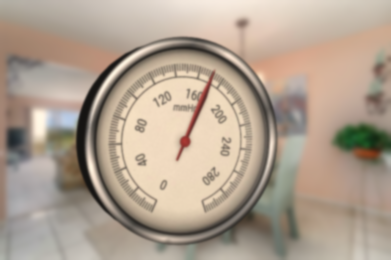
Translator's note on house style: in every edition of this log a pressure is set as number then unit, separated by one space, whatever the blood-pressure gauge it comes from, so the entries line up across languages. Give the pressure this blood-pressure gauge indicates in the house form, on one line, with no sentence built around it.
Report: 170 mmHg
